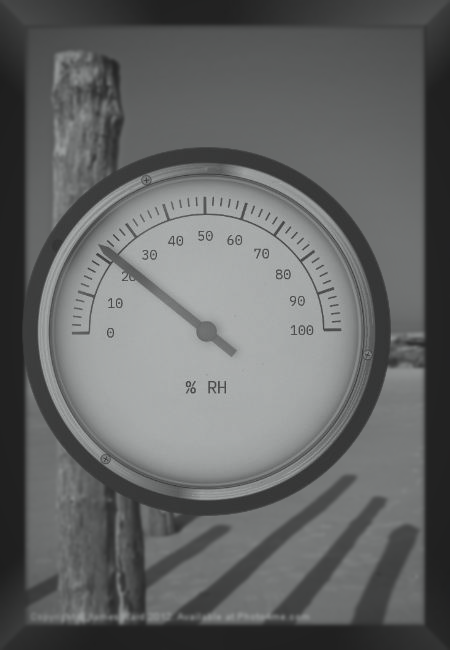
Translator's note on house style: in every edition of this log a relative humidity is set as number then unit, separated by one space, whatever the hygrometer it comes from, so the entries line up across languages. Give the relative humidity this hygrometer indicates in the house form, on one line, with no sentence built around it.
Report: 22 %
